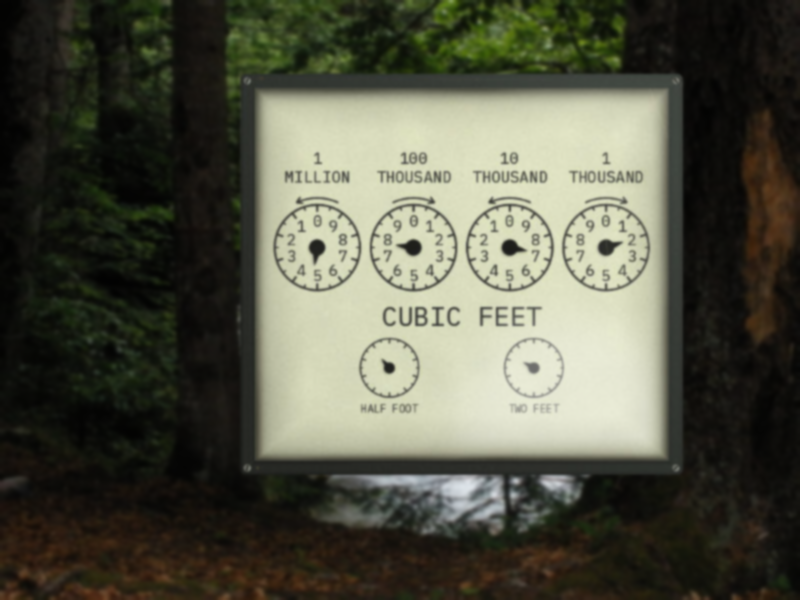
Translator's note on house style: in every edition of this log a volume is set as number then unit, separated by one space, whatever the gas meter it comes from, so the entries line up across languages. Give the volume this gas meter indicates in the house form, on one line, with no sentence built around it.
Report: 477200 ft³
